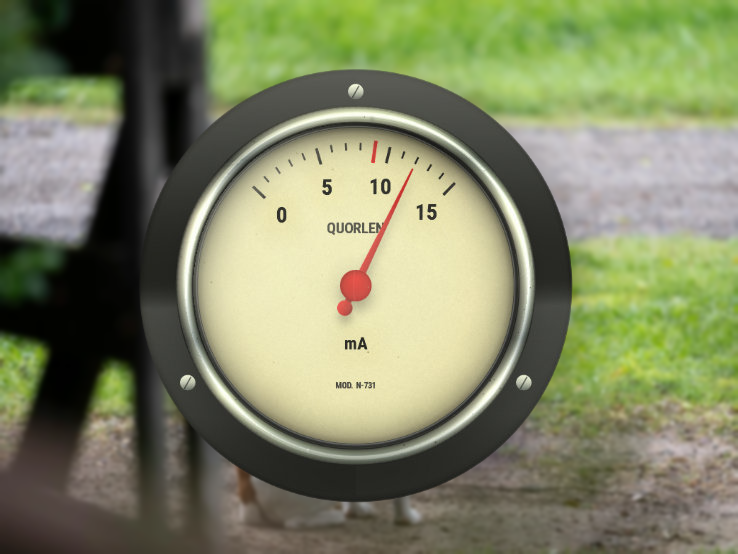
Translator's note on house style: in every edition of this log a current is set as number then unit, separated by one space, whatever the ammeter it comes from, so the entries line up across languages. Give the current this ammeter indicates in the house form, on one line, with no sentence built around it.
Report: 12 mA
